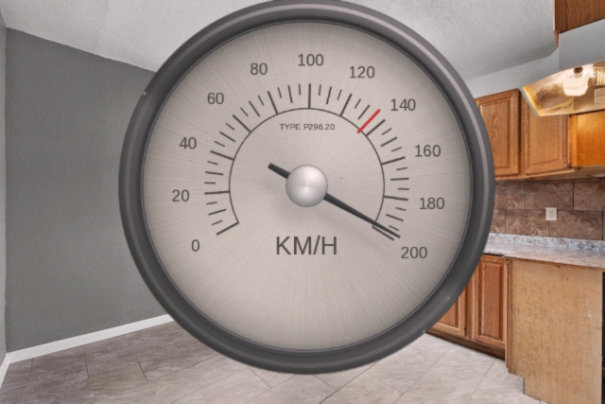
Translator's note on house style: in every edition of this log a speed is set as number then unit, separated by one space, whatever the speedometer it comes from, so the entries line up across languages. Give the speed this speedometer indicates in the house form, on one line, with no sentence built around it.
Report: 197.5 km/h
